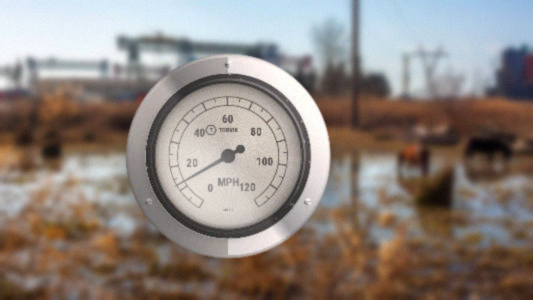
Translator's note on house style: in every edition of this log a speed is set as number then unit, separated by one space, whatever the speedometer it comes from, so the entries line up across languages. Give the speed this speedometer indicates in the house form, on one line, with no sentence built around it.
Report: 12.5 mph
